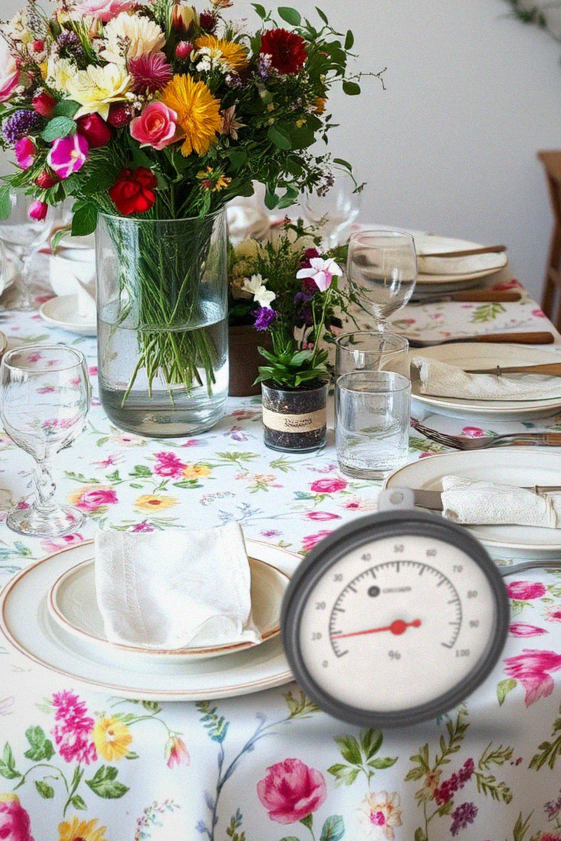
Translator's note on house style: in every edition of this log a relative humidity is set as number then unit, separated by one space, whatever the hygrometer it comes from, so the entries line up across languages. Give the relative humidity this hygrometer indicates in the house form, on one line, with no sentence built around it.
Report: 10 %
